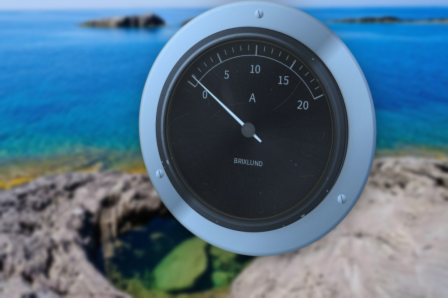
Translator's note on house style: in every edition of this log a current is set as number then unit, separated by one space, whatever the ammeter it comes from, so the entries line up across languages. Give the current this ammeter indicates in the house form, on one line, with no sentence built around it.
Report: 1 A
